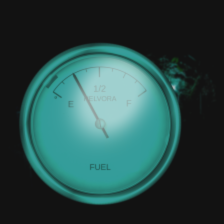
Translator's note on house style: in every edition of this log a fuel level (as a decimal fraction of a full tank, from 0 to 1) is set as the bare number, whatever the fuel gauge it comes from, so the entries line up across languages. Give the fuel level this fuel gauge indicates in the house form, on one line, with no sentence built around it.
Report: 0.25
